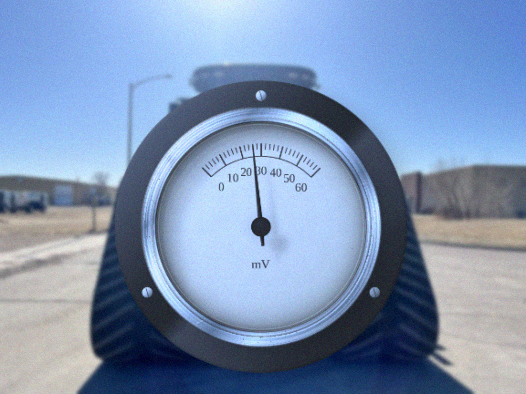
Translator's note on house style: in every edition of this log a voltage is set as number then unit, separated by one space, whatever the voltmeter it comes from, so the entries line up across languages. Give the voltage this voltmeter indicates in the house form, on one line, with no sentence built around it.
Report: 26 mV
